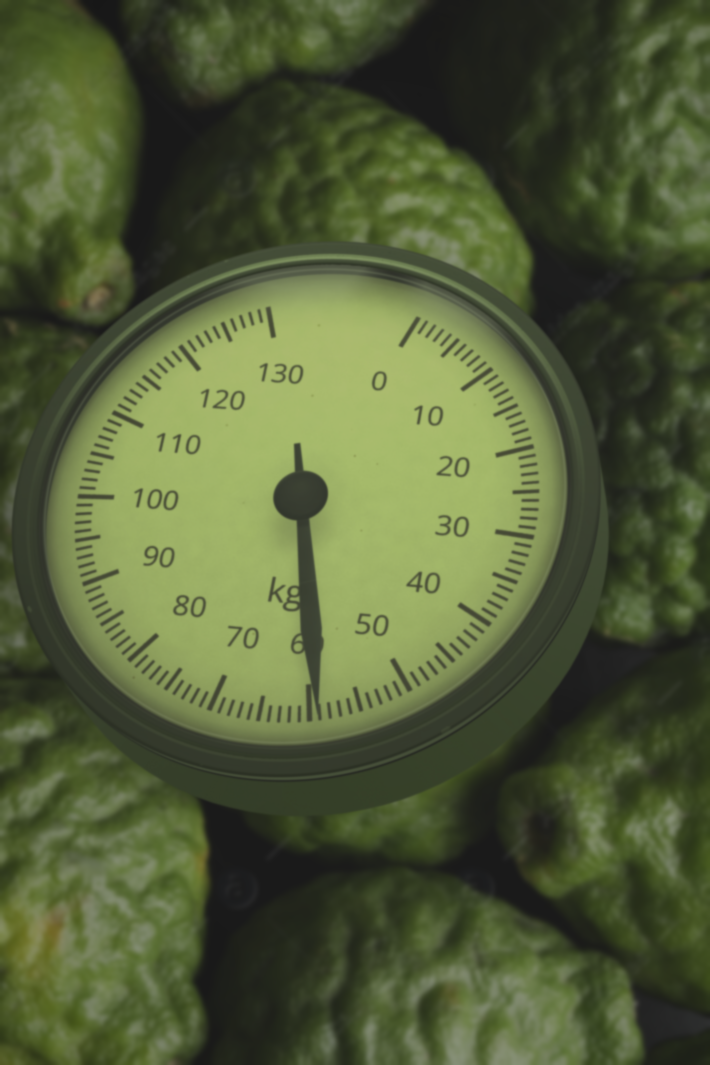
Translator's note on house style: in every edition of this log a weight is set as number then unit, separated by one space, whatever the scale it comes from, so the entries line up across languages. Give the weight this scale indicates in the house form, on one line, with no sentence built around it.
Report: 59 kg
